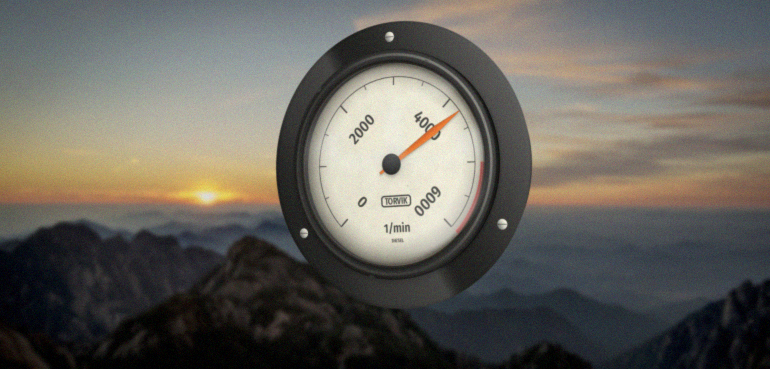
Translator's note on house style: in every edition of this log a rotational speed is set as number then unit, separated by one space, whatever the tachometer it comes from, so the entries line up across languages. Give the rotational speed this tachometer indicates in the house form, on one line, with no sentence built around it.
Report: 4250 rpm
